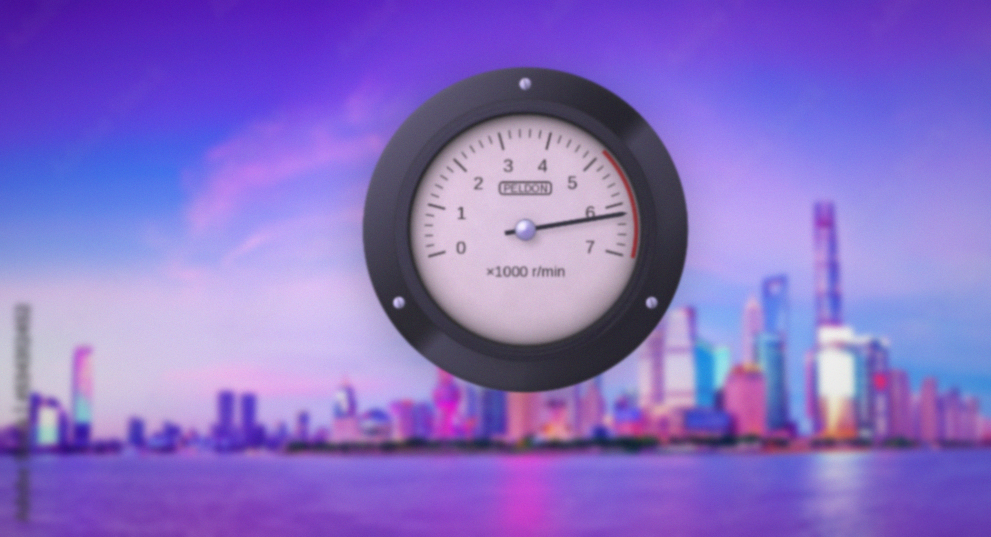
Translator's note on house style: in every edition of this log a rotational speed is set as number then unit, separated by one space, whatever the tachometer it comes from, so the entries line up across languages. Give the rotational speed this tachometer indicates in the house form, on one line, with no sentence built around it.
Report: 6200 rpm
